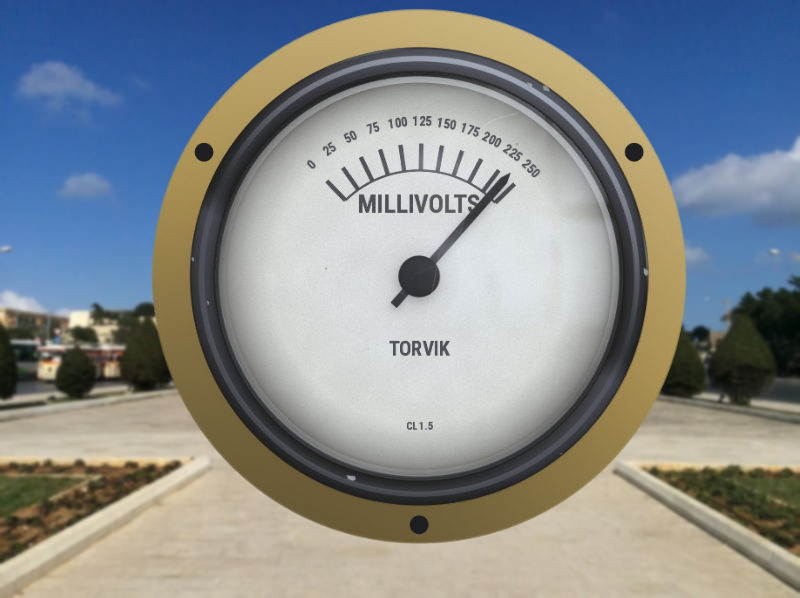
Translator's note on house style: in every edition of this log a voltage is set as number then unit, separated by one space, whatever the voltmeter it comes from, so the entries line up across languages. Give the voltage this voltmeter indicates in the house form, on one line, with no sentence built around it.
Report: 237.5 mV
